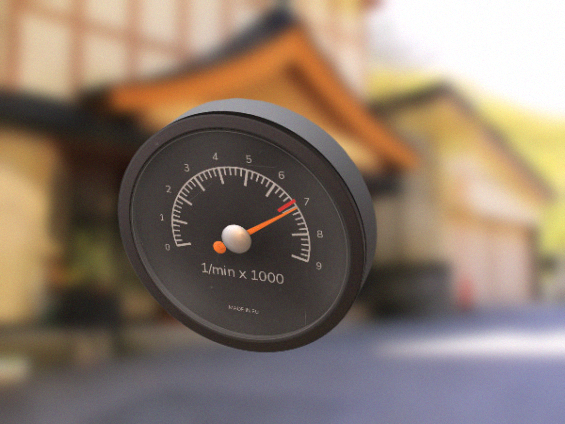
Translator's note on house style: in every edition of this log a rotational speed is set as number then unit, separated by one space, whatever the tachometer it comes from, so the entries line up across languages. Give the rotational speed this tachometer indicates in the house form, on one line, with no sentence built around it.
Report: 7000 rpm
